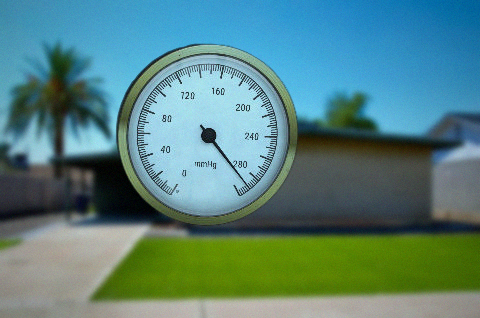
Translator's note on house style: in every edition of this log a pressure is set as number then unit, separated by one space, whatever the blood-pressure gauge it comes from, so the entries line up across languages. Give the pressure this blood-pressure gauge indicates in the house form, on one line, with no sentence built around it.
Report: 290 mmHg
